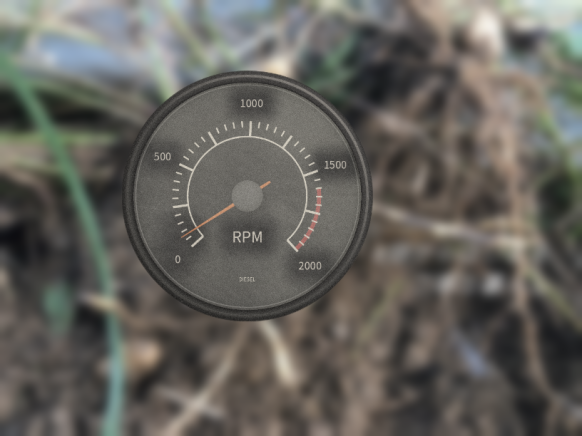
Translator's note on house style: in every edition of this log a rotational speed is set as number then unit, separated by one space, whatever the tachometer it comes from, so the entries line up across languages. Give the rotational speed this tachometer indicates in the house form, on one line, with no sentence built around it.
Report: 75 rpm
